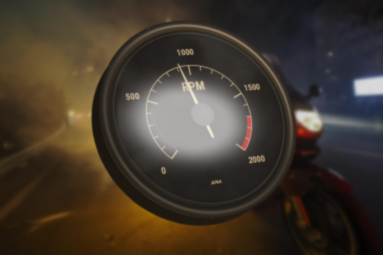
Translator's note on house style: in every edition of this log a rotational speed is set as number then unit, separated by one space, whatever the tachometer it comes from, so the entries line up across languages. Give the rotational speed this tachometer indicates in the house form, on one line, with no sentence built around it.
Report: 900 rpm
